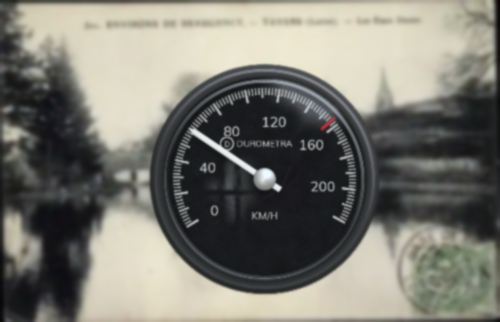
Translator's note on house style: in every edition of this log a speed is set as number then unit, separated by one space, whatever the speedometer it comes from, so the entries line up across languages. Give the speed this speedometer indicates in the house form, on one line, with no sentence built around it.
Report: 60 km/h
